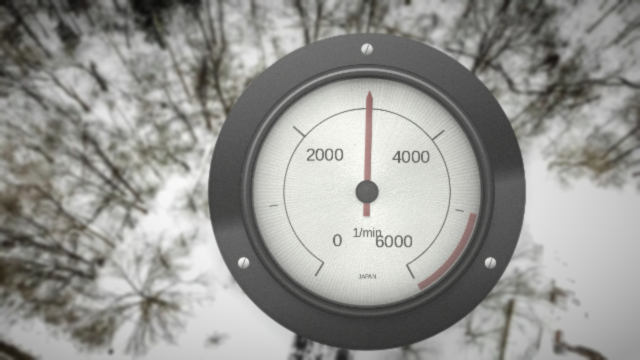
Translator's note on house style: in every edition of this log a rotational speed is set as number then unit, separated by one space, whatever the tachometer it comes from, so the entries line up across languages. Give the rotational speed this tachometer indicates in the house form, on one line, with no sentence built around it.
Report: 3000 rpm
